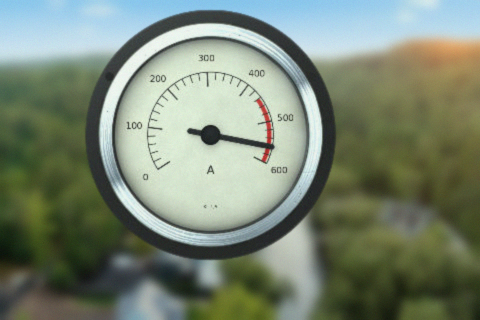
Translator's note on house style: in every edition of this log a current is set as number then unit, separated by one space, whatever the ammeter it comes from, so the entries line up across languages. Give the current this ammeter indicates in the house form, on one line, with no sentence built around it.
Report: 560 A
